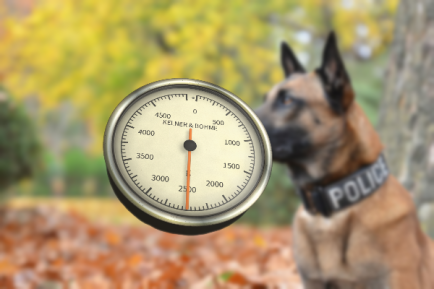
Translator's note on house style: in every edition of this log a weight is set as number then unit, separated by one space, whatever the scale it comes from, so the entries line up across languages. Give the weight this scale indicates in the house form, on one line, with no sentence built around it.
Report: 2500 g
